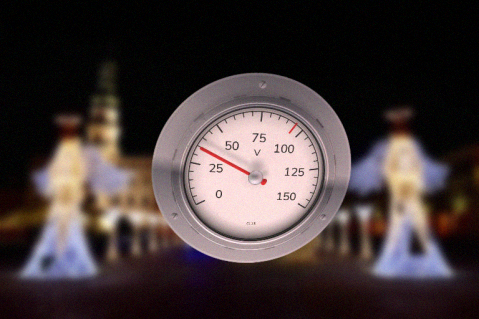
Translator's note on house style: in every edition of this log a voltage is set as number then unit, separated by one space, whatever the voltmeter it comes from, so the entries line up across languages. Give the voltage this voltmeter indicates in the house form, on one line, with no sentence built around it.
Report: 35 V
